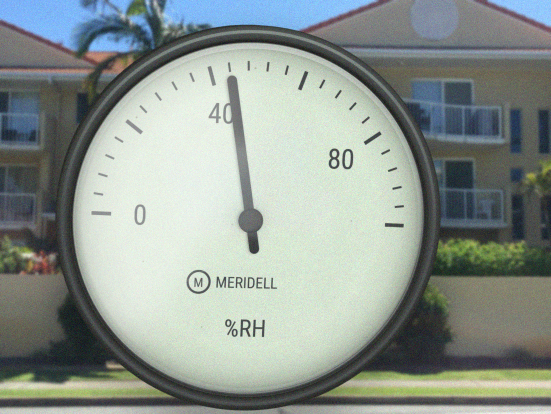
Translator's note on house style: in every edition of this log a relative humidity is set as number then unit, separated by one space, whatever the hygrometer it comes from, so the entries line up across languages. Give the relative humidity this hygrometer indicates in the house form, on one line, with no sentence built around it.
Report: 44 %
